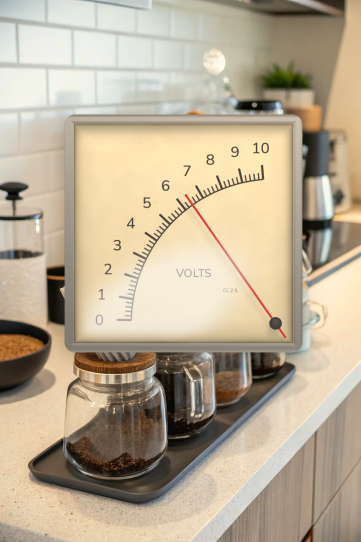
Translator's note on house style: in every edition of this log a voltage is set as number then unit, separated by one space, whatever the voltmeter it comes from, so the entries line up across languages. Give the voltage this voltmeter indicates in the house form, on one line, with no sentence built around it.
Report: 6.4 V
